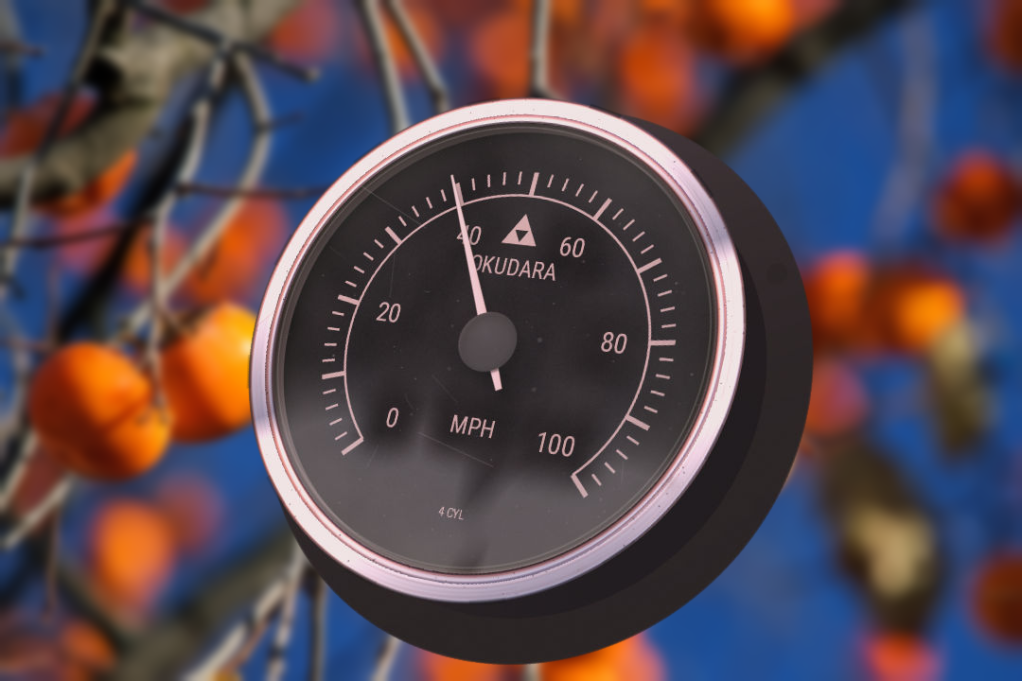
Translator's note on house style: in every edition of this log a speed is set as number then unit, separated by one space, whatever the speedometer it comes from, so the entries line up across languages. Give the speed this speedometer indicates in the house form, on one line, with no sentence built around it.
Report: 40 mph
